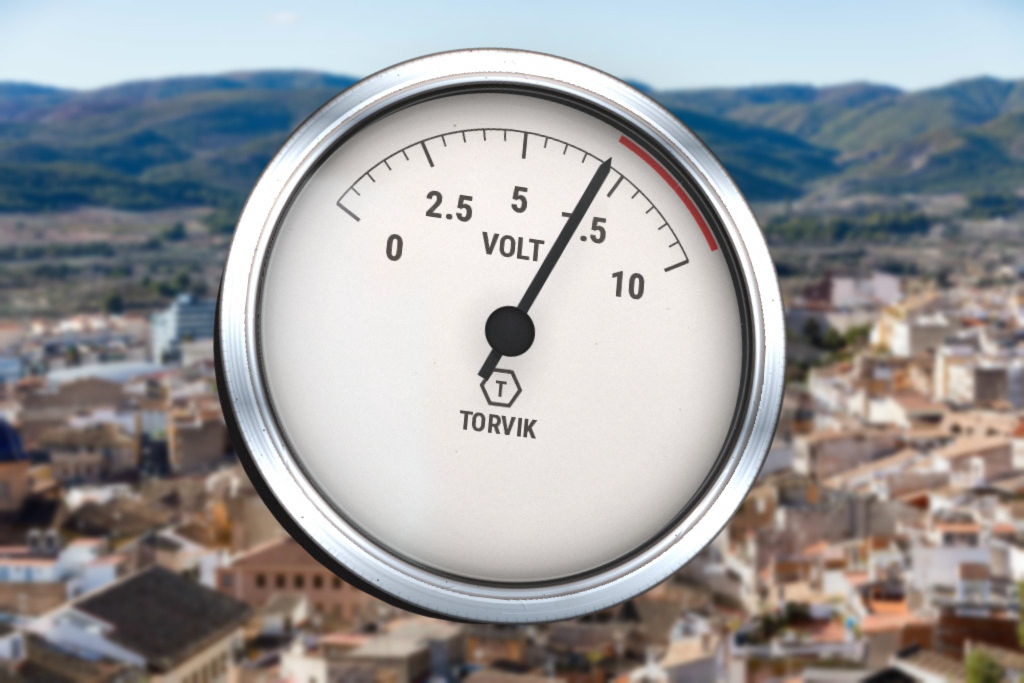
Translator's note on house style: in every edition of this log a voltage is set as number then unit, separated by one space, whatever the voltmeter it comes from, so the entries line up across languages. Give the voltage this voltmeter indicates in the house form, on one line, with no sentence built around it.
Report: 7 V
